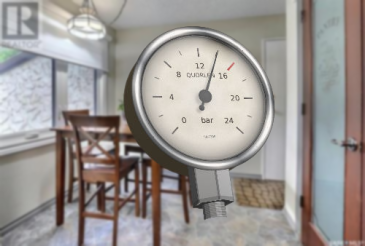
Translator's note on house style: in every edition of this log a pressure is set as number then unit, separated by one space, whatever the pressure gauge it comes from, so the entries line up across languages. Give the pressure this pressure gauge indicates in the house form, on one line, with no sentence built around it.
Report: 14 bar
